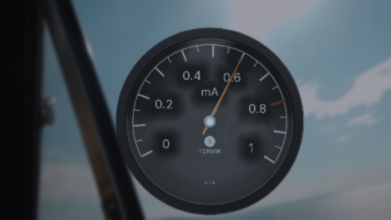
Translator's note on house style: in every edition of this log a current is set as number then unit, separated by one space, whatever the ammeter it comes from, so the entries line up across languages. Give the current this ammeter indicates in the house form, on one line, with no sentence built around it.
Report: 0.6 mA
